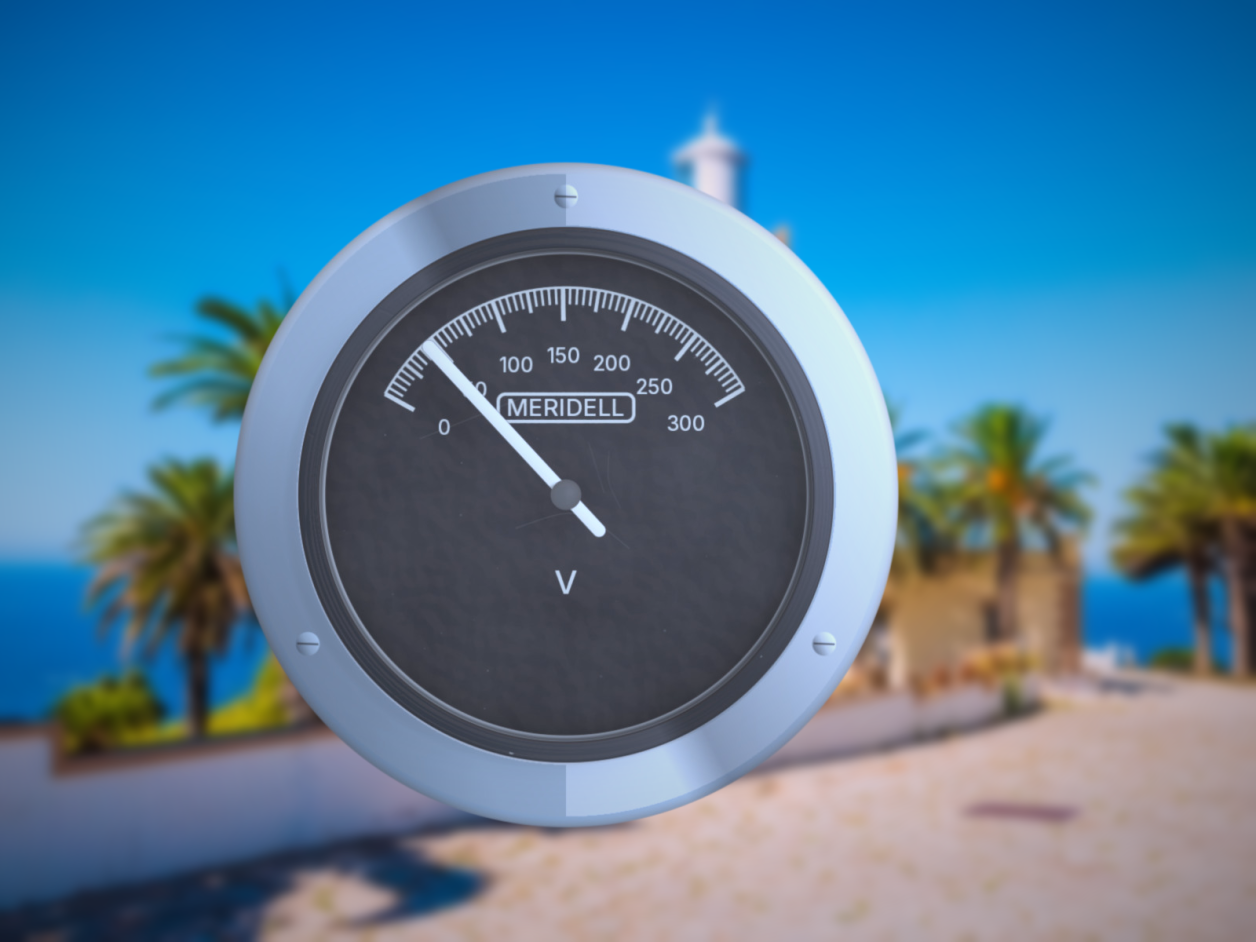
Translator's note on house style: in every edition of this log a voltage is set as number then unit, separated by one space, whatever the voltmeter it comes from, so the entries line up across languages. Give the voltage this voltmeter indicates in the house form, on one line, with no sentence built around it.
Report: 45 V
